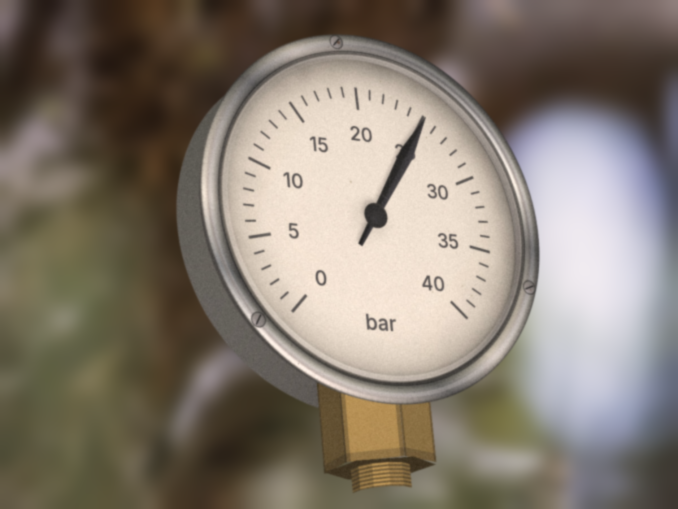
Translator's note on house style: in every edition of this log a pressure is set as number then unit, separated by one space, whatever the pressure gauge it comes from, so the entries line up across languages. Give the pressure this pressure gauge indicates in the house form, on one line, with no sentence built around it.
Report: 25 bar
